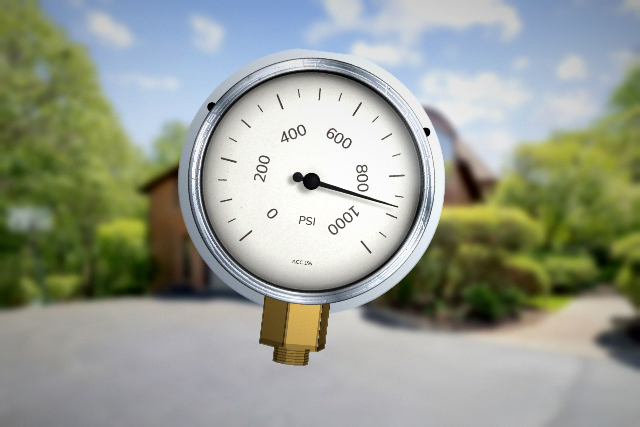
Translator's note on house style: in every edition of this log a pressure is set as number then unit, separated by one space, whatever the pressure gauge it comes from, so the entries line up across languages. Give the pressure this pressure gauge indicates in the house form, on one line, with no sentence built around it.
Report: 875 psi
